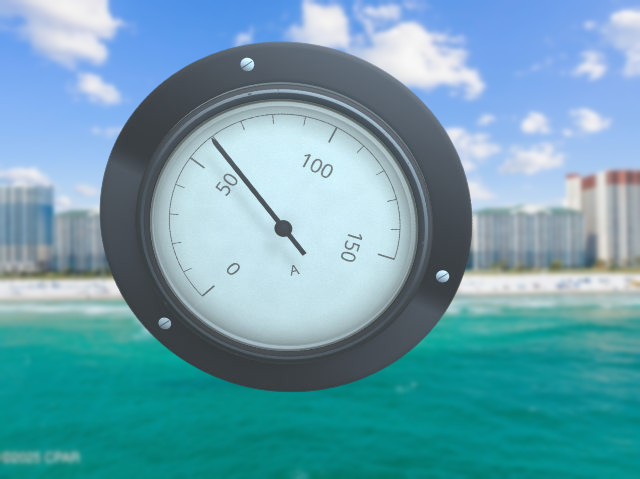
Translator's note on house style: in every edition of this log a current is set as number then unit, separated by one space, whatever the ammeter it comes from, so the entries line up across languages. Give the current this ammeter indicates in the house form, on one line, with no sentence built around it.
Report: 60 A
